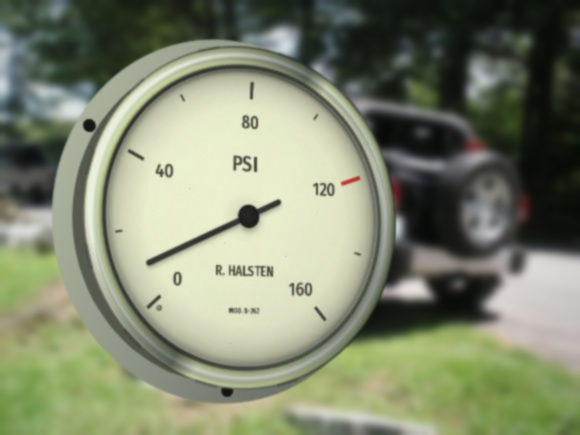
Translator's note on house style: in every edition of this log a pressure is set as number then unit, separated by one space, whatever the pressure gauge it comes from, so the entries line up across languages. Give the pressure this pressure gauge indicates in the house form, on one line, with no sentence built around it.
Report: 10 psi
